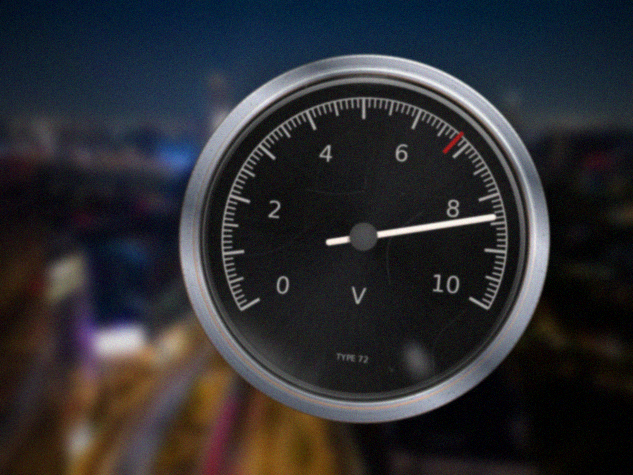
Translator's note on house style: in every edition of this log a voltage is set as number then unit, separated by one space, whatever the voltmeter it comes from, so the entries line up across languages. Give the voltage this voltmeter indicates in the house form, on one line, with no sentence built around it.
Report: 8.4 V
